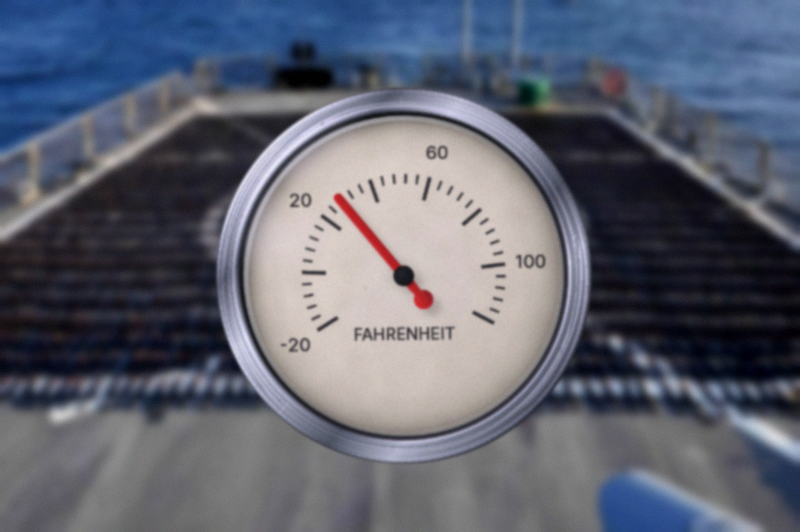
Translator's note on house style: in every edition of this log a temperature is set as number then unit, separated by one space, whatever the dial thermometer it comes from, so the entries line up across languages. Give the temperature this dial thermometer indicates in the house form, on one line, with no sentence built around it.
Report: 28 °F
